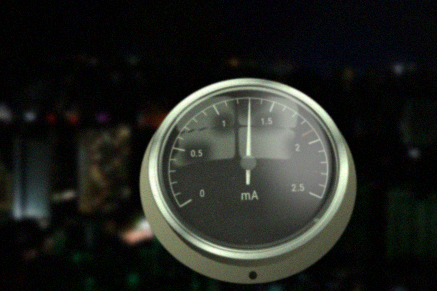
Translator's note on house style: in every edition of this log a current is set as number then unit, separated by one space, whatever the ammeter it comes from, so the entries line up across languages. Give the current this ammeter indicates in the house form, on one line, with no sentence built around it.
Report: 1.3 mA
